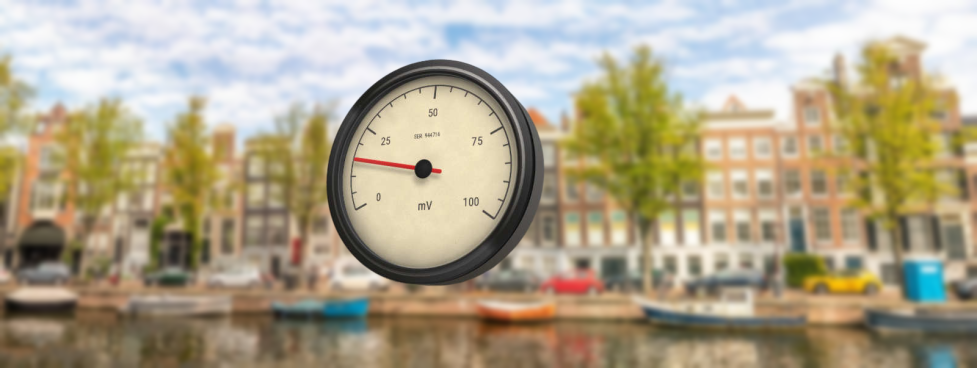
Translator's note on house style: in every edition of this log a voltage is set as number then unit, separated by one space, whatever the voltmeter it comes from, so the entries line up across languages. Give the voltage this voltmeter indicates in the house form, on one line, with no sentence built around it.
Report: 15 mV
